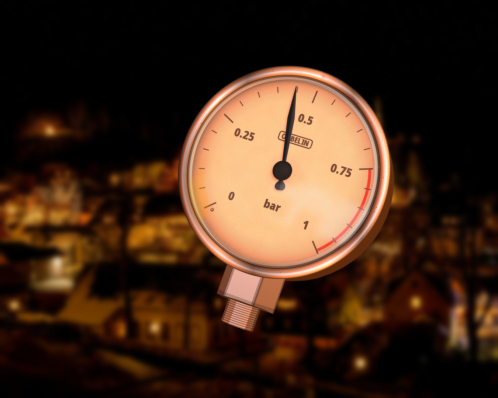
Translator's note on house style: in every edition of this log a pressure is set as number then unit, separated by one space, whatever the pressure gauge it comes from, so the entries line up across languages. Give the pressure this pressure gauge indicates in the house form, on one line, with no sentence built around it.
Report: 0.45 bar
